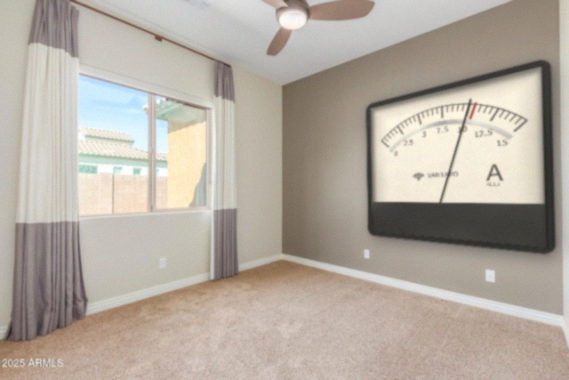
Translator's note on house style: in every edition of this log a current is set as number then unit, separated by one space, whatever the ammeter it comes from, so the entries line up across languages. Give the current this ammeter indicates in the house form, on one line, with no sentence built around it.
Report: 10 A
